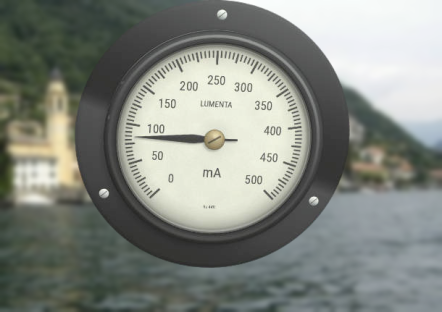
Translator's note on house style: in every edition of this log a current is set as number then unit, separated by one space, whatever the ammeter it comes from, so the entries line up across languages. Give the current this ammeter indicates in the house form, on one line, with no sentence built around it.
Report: 85 mA
